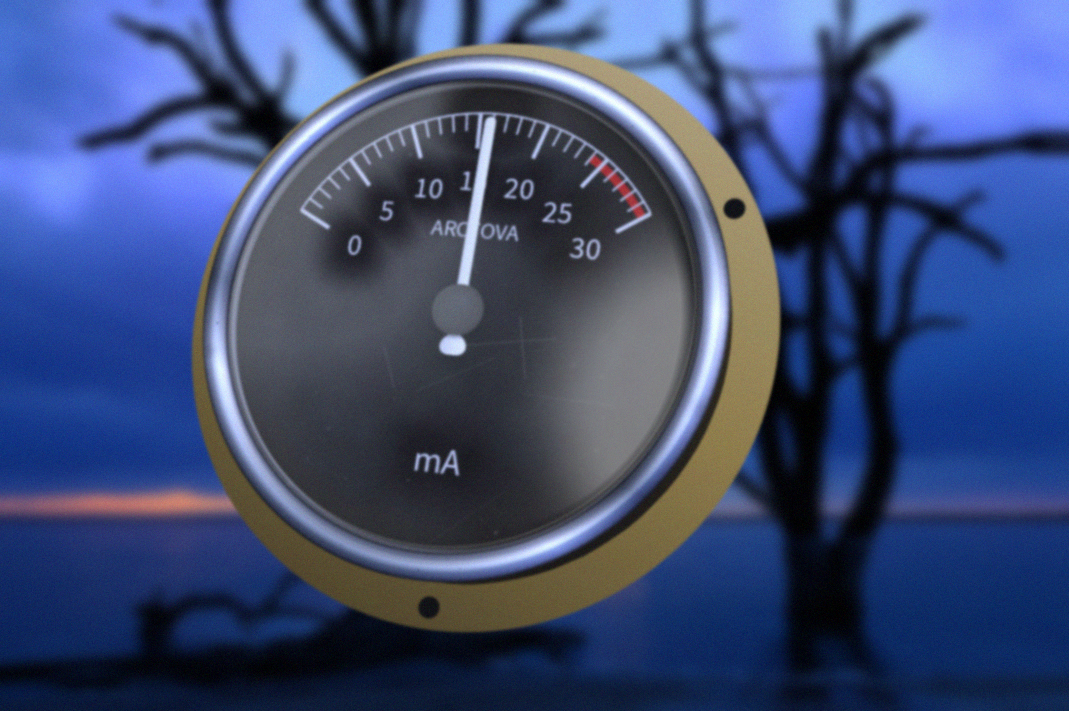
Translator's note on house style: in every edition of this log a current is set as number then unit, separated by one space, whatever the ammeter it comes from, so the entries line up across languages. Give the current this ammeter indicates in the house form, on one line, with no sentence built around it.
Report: 16 mA
